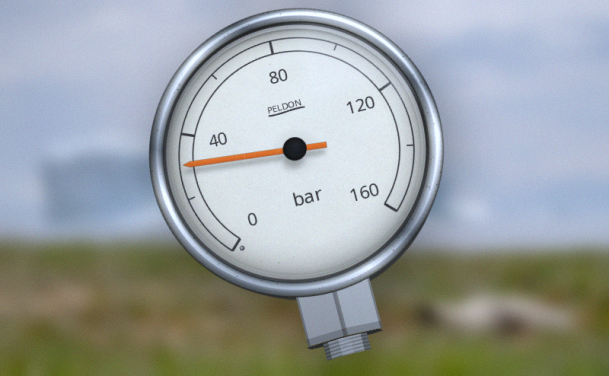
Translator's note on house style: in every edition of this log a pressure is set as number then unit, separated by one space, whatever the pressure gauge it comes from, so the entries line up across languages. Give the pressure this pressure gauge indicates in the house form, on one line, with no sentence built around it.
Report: 30 bar
